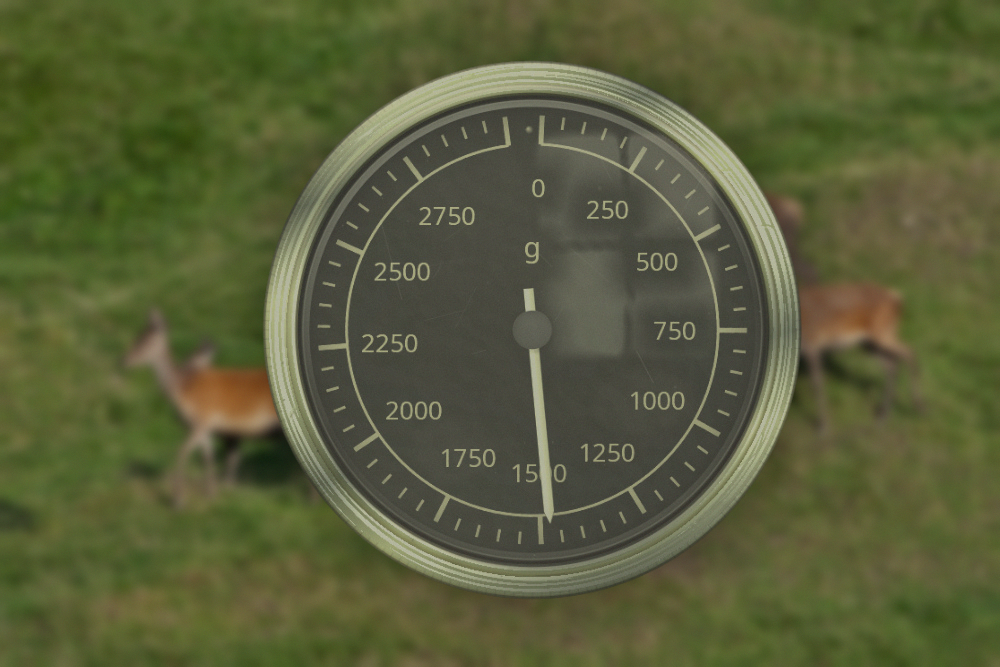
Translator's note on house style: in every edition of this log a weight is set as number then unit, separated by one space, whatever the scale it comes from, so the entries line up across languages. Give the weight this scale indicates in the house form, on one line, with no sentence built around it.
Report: 1475 g
